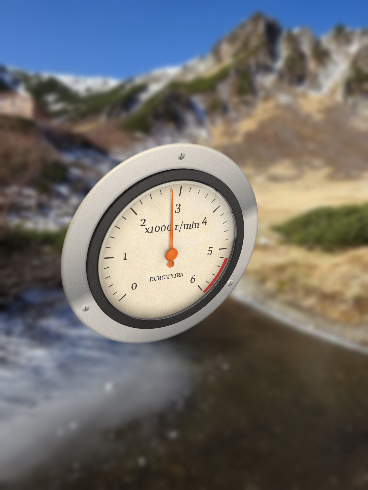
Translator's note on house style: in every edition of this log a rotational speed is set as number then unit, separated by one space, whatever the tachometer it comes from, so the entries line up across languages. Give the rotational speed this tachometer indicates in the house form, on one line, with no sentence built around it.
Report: 2800 rpm
